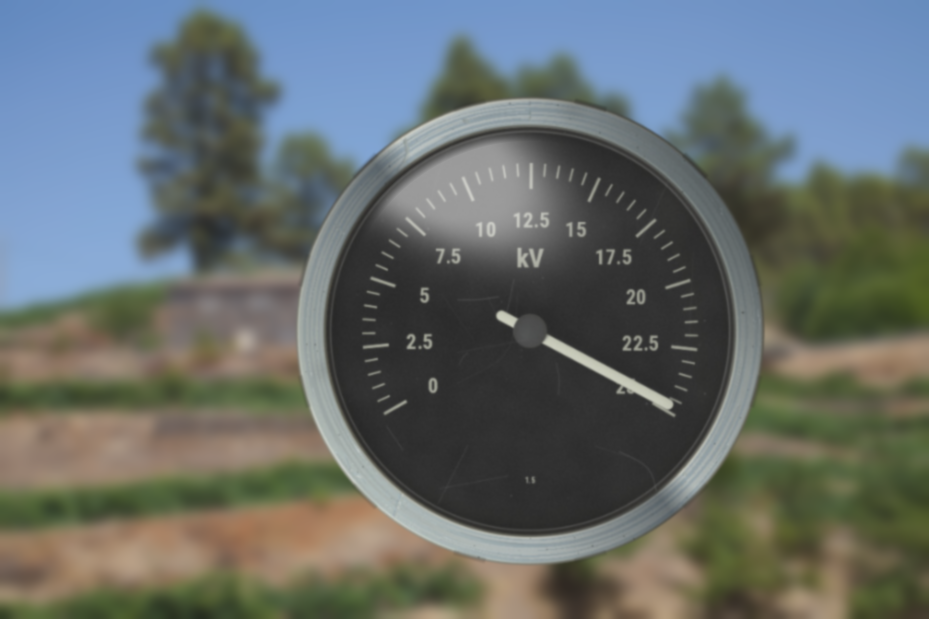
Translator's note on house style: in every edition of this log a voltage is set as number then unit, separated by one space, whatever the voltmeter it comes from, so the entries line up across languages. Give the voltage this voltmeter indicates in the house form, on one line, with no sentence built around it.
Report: 24.75 kV
